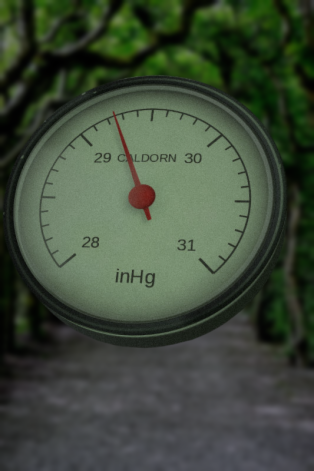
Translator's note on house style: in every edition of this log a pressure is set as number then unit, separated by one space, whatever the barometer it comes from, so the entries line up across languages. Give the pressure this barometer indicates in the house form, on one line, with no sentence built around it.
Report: 29.25 inHg
